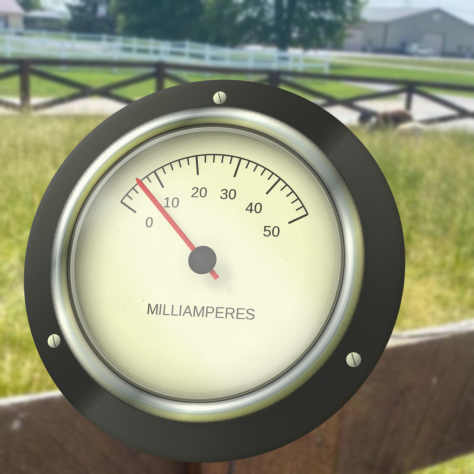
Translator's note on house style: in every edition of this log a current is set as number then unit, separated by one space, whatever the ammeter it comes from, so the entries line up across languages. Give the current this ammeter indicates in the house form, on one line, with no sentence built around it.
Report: 6 mA
